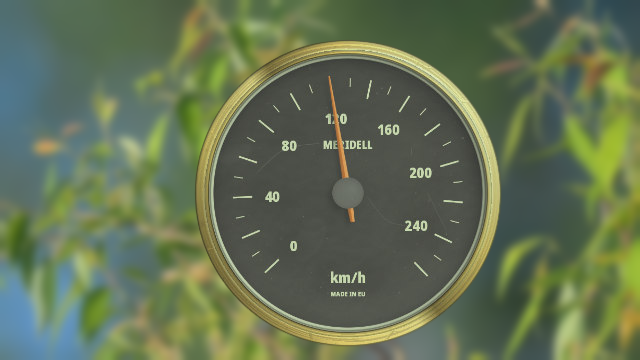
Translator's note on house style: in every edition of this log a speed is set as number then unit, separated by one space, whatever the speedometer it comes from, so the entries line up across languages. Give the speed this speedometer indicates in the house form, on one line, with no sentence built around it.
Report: 120 km/h
